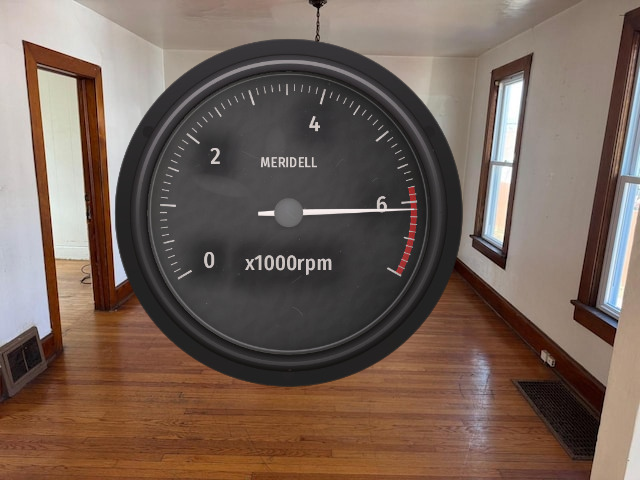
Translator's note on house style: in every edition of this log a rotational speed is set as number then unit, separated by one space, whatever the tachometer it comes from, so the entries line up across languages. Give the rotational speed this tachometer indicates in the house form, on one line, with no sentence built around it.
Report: 6100 rpm
